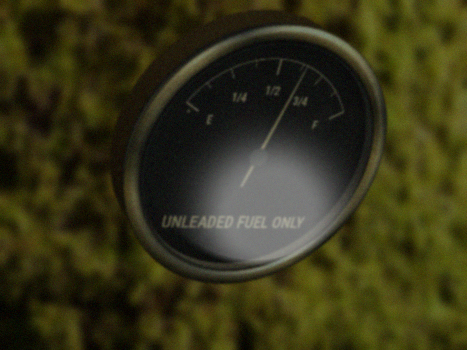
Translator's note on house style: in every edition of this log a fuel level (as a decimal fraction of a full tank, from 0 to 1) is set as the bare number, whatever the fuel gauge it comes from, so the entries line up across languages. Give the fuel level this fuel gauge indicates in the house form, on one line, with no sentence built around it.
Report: 0.625
